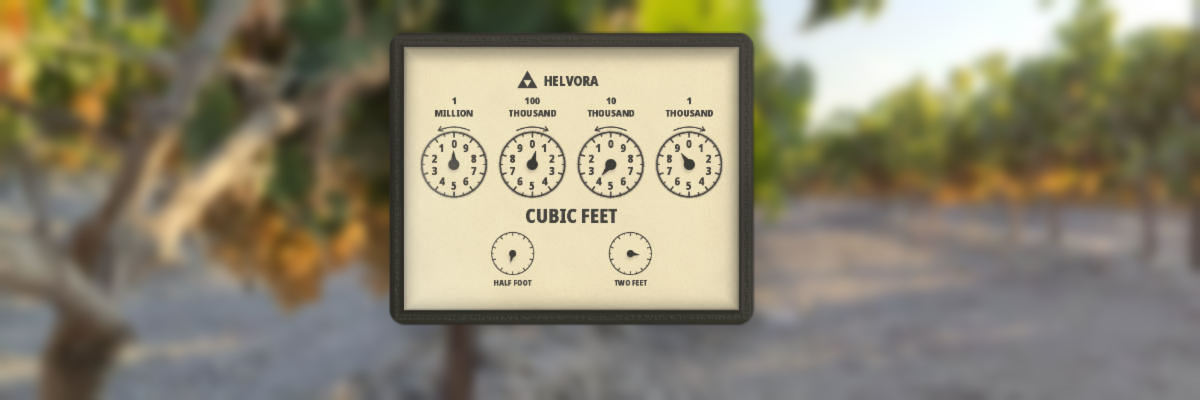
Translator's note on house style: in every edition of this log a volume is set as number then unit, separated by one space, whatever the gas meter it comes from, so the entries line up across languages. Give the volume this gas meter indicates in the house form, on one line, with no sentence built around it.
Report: 3900 ft³
